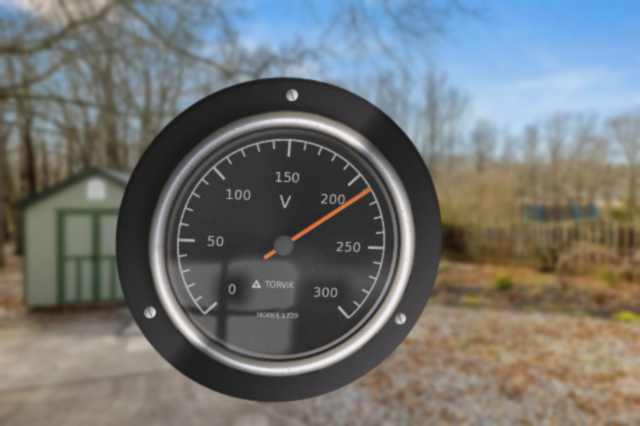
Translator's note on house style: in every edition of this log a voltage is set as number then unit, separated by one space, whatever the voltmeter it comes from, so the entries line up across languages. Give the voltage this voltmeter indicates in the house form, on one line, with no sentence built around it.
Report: 210 V
